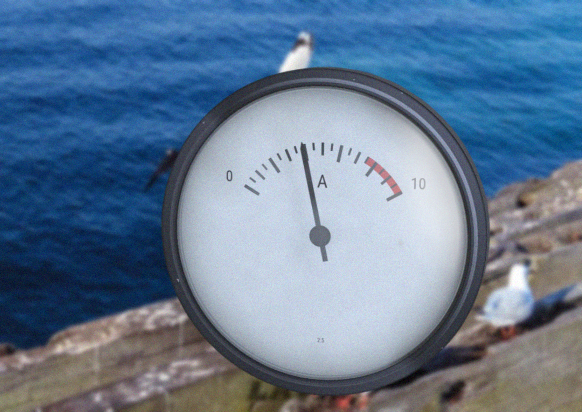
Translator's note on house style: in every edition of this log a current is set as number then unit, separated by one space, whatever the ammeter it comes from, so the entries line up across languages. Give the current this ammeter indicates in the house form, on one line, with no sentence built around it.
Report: 4 A
